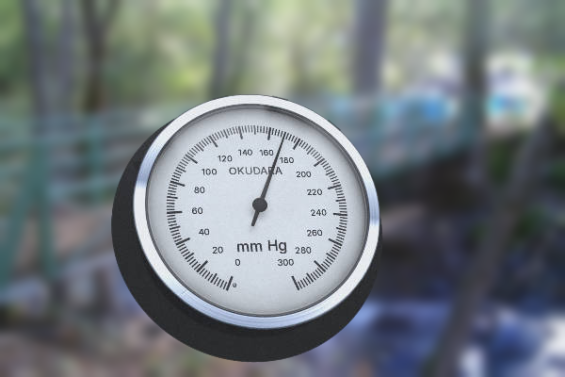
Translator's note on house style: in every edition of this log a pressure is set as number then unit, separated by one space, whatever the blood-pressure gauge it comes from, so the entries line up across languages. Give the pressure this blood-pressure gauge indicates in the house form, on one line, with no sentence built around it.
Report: 170 mmHg
